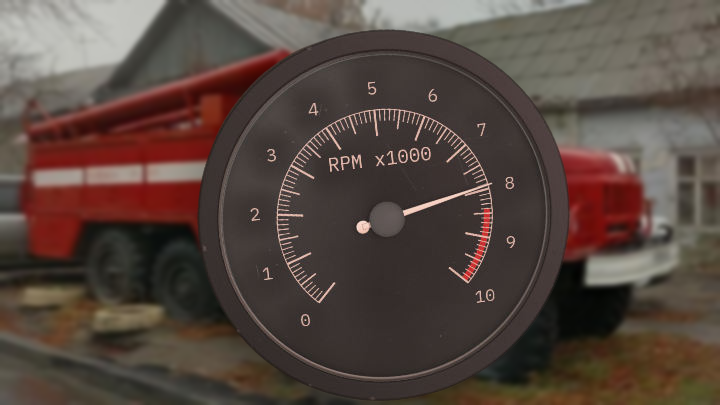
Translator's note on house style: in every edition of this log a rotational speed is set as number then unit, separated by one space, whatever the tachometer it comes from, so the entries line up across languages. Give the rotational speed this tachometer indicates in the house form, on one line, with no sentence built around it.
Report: 7900 rpm
